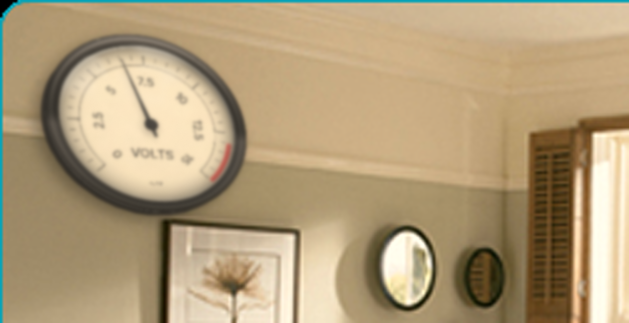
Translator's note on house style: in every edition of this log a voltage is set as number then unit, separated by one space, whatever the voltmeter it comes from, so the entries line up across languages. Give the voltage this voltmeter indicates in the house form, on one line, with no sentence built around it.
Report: 6.5 V
